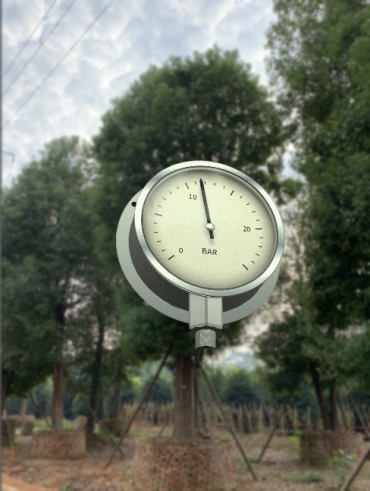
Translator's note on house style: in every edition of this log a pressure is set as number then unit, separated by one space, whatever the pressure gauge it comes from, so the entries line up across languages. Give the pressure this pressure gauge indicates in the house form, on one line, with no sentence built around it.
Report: 11.5 bar
